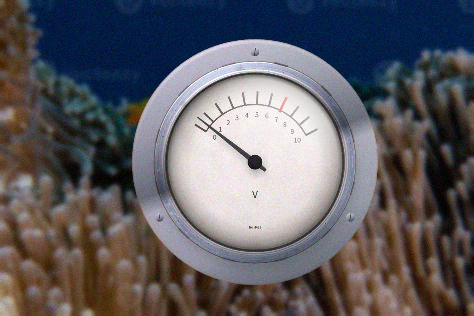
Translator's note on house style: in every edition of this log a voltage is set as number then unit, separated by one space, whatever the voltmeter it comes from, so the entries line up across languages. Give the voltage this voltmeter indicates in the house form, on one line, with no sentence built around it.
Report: 0.5 V
